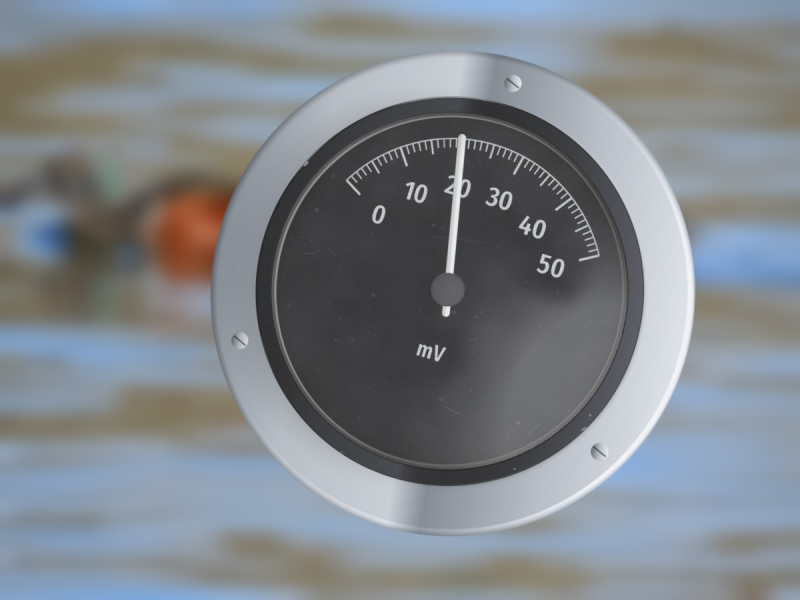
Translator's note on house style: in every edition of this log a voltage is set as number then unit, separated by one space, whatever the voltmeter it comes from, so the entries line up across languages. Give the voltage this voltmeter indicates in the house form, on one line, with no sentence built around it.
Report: 20 mV
